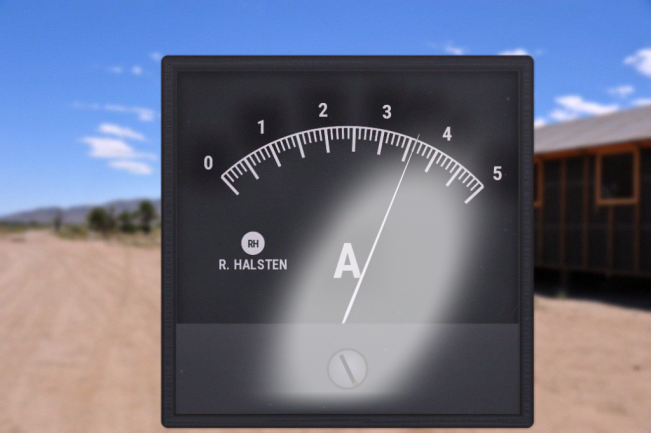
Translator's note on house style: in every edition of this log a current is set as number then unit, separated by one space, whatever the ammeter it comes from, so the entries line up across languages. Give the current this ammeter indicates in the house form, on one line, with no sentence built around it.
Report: 3.6 A
